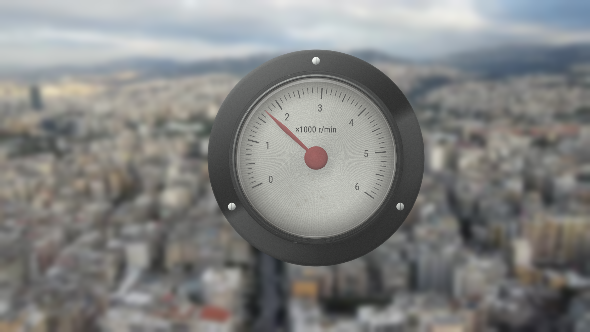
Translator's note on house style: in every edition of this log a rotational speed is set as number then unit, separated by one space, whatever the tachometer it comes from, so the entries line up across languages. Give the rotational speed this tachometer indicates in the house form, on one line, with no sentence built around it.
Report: 1700 rpm
